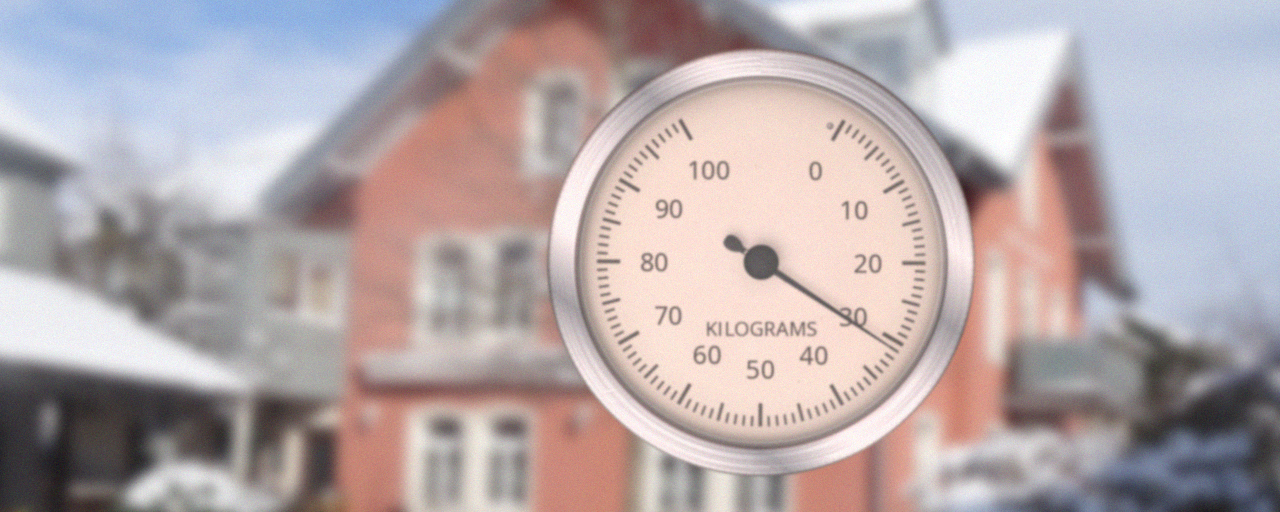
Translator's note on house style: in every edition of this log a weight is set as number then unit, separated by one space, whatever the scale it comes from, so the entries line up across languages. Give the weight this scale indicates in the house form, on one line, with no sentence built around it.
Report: 31 kg
